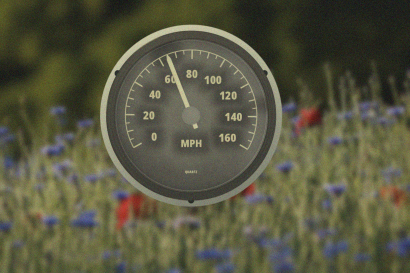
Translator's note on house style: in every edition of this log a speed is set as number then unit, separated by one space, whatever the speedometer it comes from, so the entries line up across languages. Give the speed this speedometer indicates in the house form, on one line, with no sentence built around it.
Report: 65 mph
